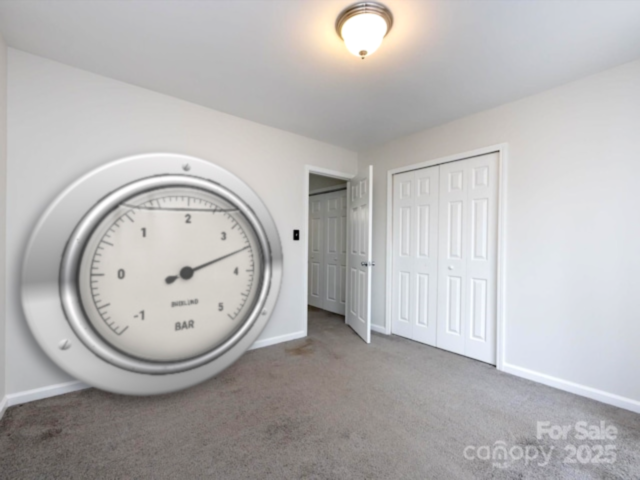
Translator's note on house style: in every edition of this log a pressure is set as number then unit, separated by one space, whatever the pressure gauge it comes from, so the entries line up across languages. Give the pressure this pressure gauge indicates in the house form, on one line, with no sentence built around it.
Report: 3.5 bar
